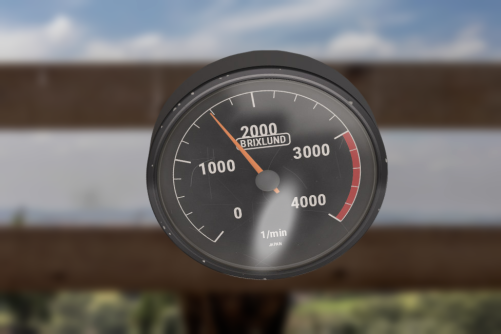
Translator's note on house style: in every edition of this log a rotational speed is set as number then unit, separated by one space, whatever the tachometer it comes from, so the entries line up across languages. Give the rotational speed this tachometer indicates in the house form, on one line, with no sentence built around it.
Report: 1600 rpm
